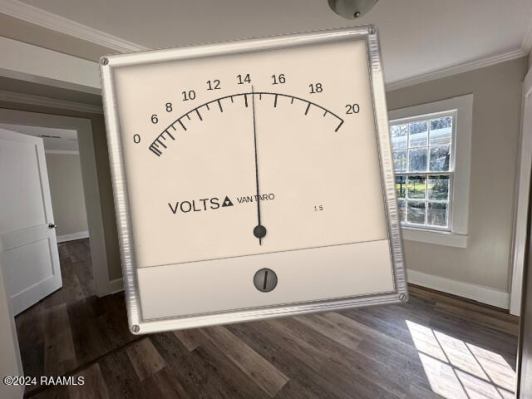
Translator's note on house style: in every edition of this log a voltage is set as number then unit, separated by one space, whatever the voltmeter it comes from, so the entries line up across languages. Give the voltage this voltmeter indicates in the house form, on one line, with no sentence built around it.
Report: 14.5 V
